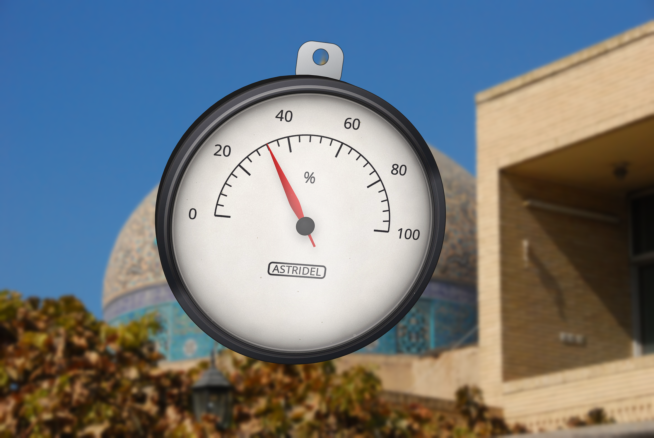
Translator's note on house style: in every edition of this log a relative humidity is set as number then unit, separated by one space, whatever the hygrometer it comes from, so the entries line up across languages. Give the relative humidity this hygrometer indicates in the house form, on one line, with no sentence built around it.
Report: 32 %
